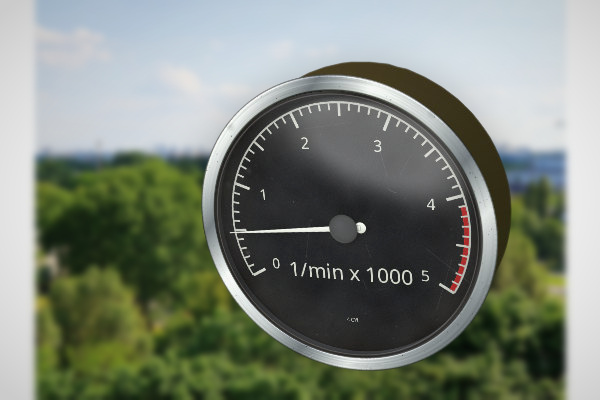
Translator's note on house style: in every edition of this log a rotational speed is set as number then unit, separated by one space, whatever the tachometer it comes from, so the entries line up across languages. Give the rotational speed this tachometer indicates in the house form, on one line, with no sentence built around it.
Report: 500 rpm
